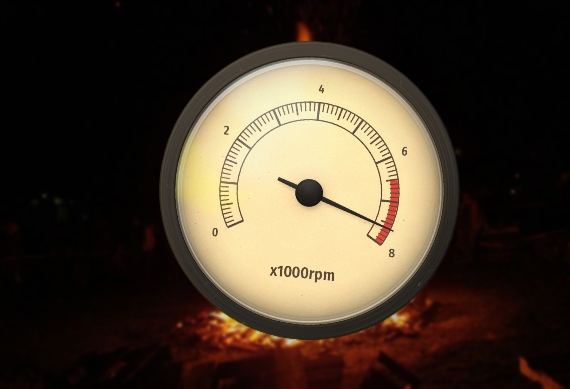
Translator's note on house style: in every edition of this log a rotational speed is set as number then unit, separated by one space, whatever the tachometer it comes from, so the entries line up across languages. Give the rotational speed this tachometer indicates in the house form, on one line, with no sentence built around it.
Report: 7600 rpm
